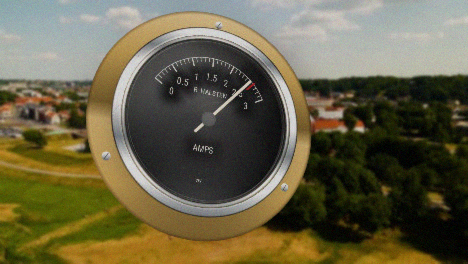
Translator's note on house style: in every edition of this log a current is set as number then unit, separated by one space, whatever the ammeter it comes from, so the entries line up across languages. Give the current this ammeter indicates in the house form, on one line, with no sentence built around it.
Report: 2.5 A
